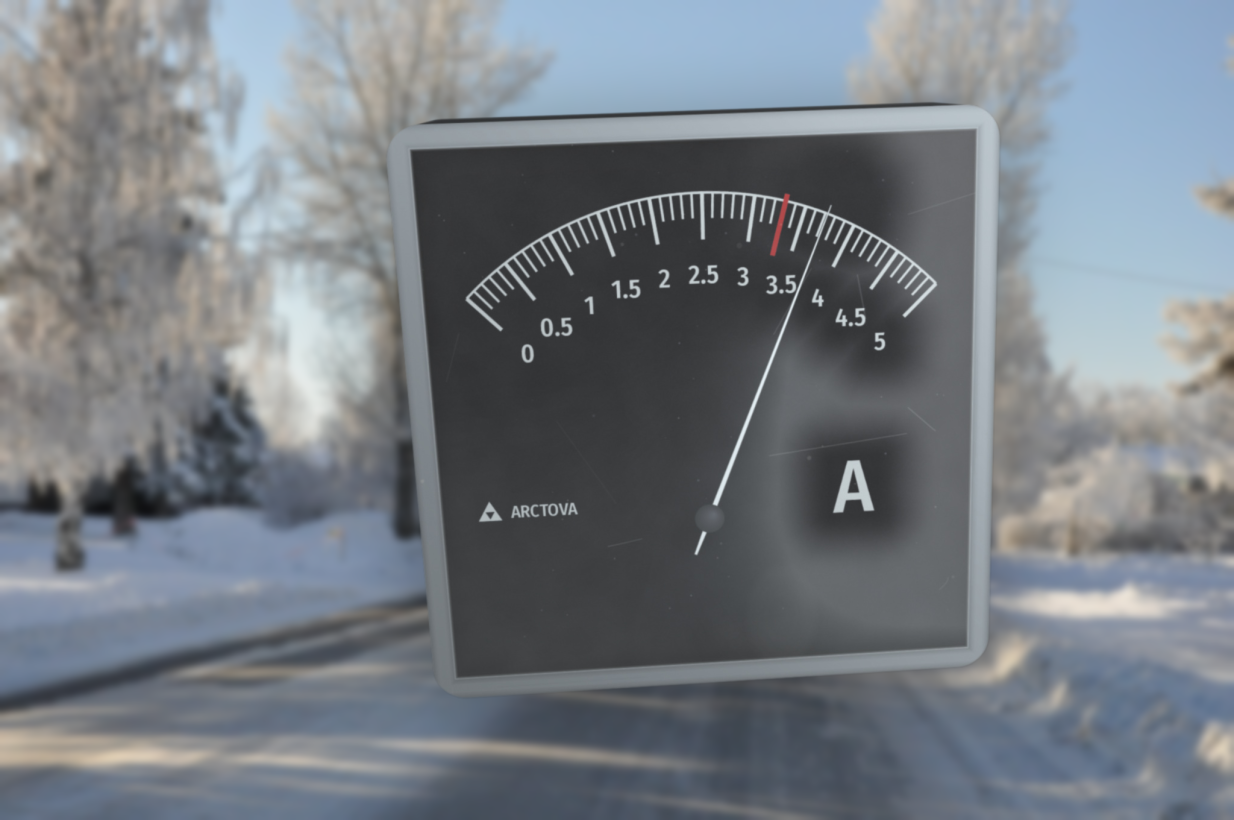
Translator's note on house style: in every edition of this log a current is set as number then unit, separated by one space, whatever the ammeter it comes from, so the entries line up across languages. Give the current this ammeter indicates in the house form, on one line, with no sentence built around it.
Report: 3.7 A
